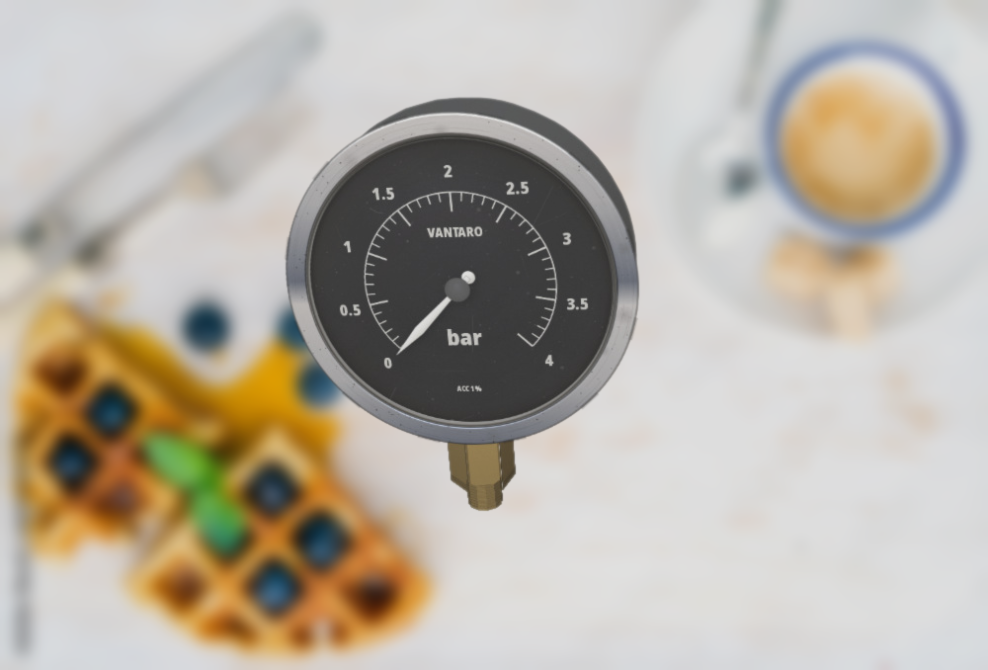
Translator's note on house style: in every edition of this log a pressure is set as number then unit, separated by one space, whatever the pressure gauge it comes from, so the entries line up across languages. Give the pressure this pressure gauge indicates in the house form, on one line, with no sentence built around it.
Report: 0 bar
